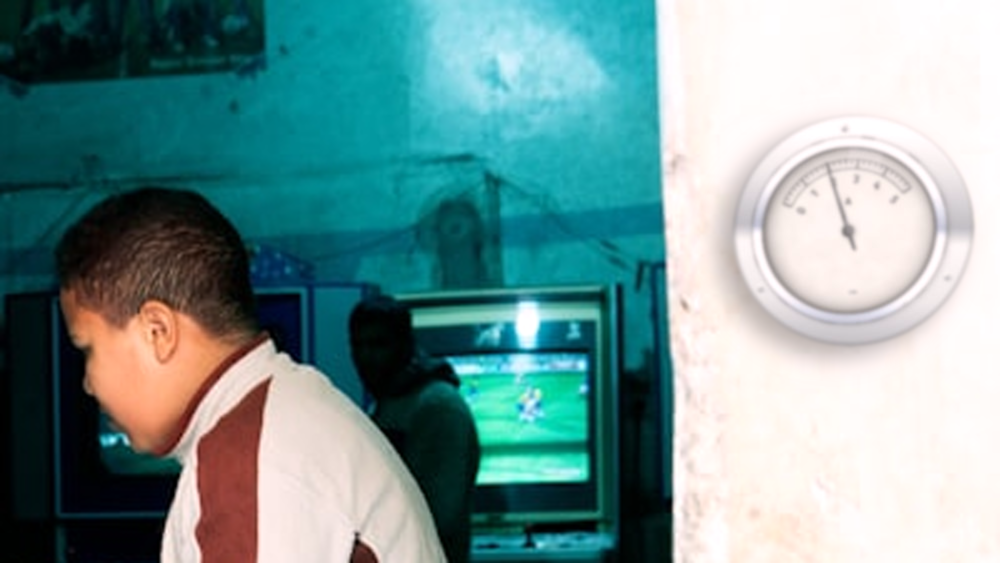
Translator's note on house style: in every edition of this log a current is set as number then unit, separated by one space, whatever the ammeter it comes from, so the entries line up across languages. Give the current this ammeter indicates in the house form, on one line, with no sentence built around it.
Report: 2 A
